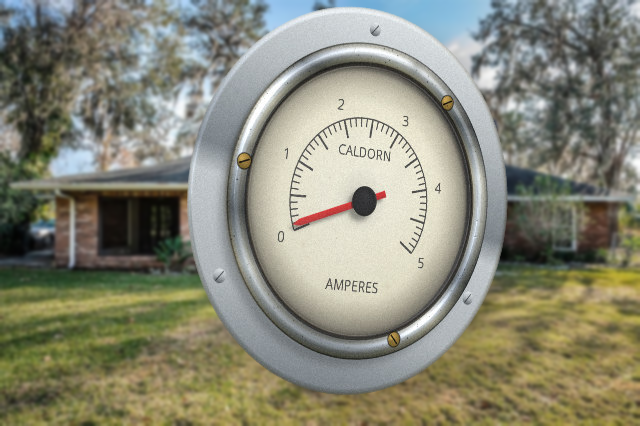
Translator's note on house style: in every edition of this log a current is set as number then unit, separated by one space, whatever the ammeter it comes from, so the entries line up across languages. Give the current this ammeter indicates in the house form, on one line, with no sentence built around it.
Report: 0.1 A
